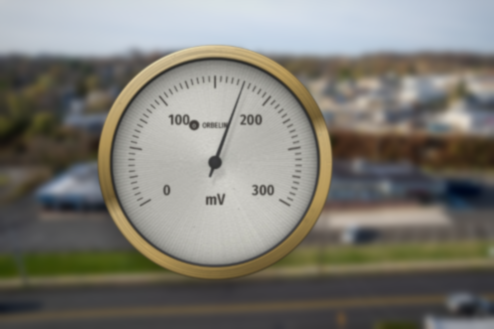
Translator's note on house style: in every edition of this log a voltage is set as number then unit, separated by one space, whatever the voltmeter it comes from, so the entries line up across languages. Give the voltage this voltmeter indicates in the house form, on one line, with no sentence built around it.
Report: 175 mV
